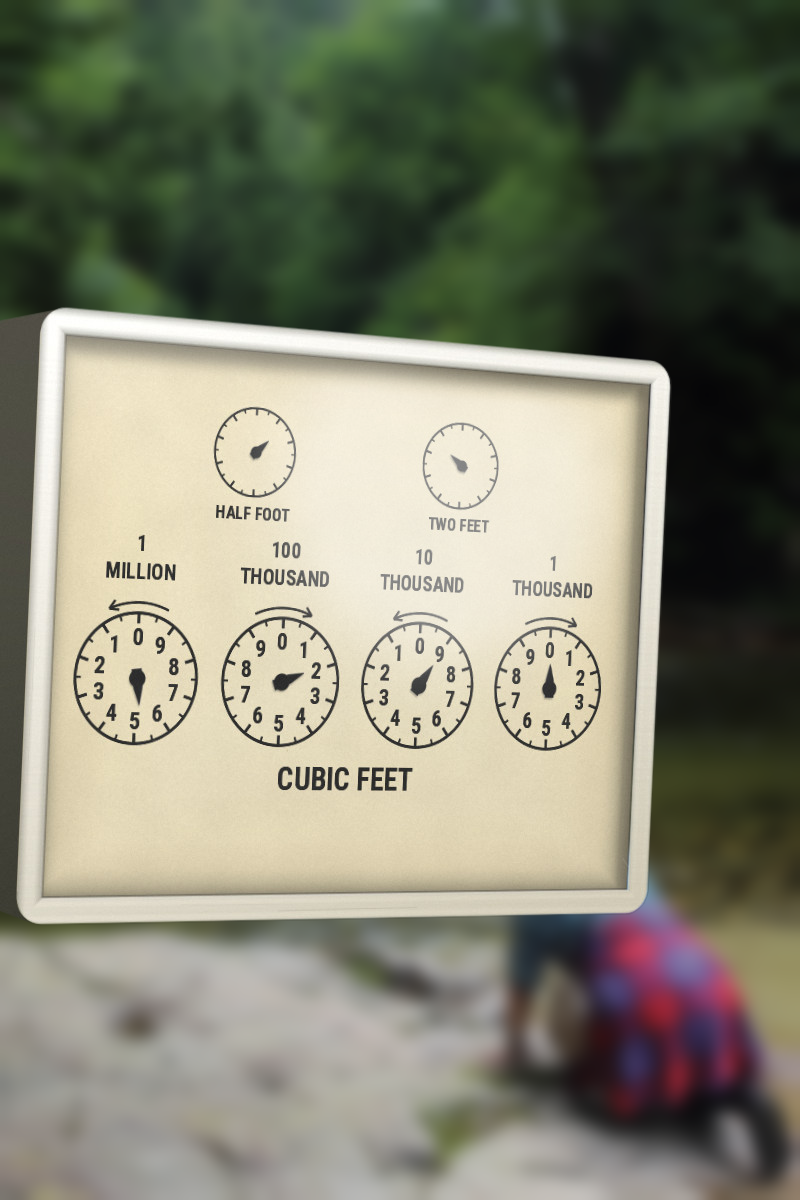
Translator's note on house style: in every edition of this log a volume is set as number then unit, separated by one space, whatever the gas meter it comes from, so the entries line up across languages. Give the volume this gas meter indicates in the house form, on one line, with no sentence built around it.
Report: 519000 ft³
